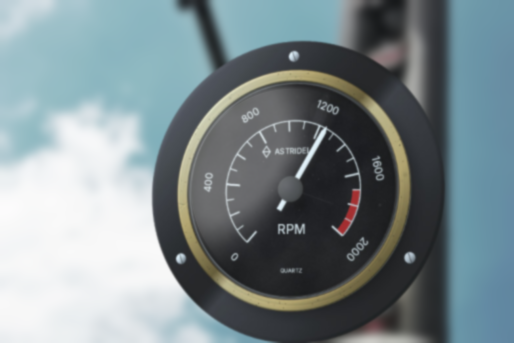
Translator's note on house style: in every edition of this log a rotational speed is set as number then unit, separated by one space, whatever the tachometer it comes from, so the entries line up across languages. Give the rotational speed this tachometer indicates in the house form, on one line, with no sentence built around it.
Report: 1250 rpm
